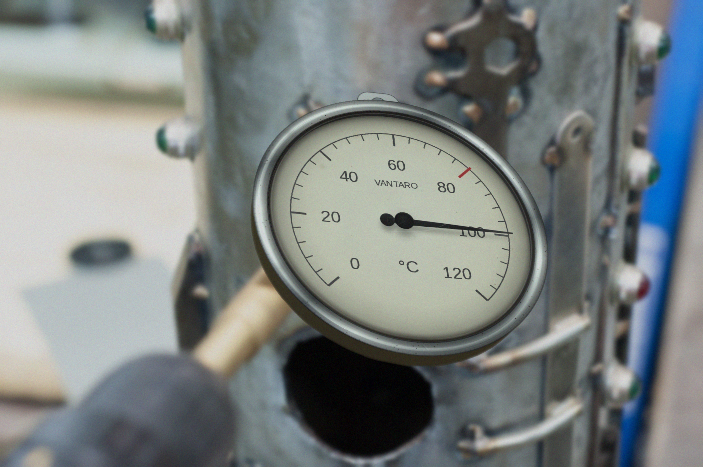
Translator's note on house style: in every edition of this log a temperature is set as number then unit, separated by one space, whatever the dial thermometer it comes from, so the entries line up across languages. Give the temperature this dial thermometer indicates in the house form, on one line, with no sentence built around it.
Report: 100 °C
